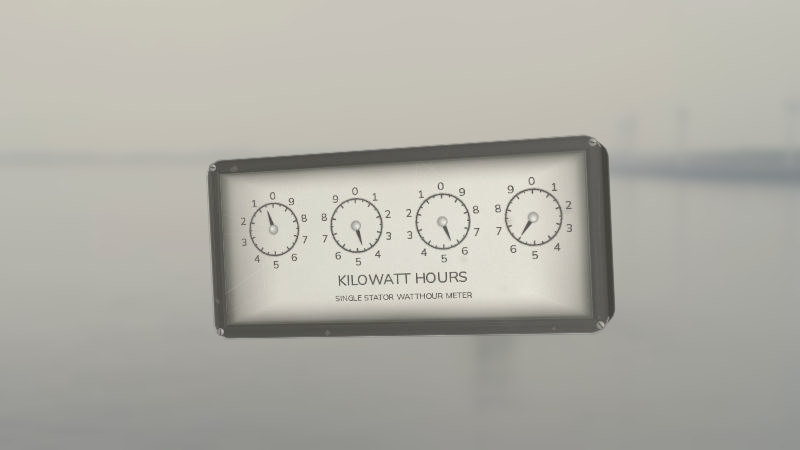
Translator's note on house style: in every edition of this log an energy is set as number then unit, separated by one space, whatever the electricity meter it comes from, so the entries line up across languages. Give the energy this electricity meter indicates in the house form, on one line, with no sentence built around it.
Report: 456 kWh
